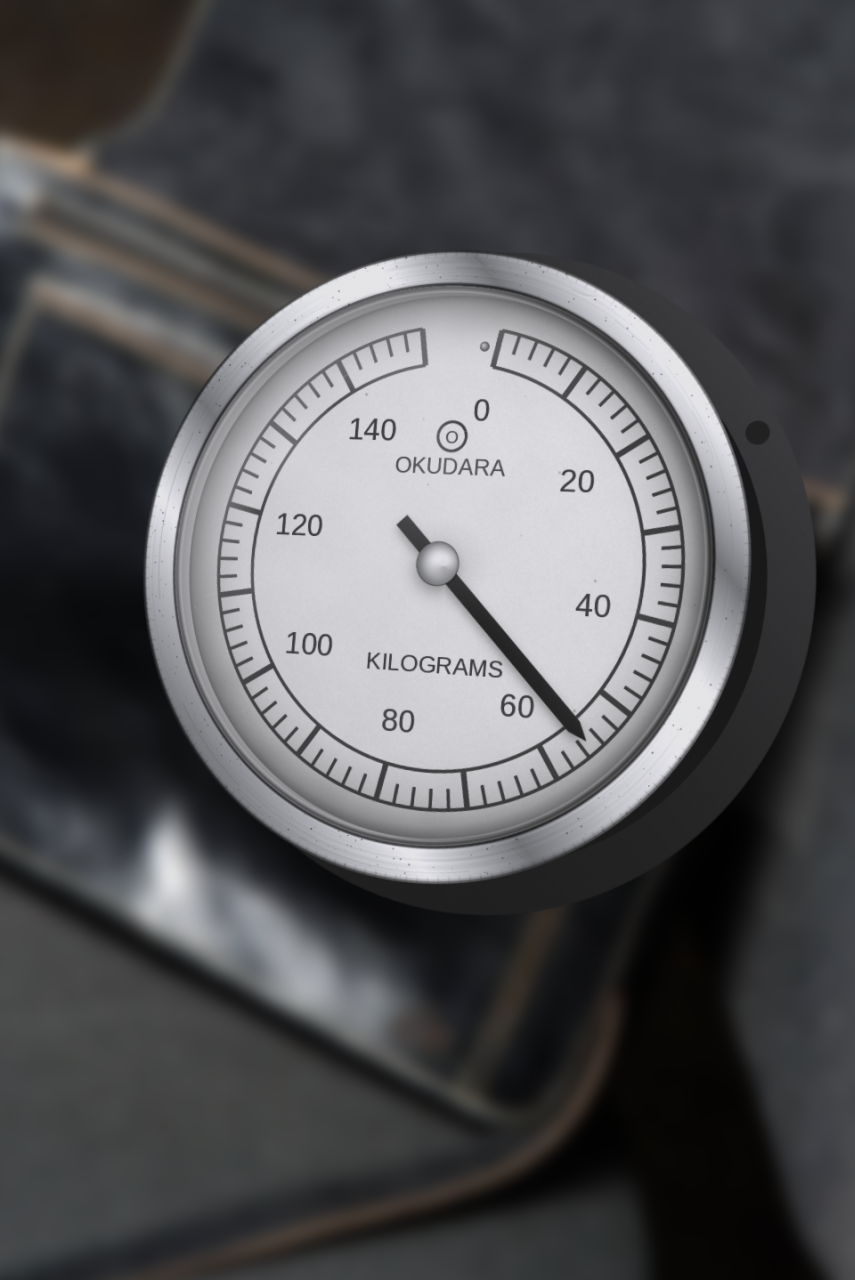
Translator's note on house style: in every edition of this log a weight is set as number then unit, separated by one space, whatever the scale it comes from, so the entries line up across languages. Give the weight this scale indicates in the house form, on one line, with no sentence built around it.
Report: 55 kg
